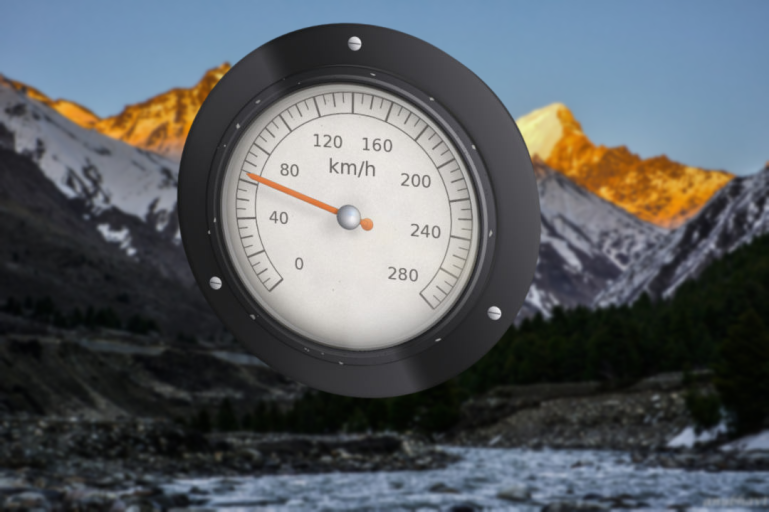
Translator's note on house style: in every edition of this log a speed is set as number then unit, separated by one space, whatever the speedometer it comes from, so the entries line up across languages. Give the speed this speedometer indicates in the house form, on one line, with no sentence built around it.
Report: 65 km/h
